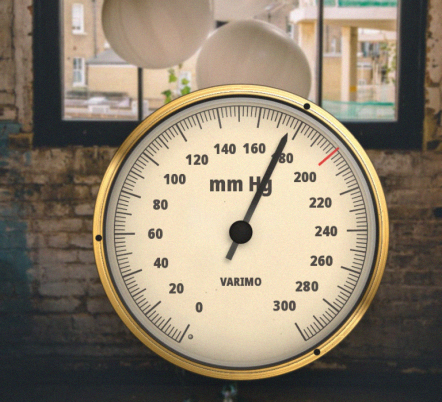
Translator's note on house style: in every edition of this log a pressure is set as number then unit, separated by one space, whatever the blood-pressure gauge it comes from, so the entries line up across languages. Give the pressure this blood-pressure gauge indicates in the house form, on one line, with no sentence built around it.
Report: 176 mmHg
